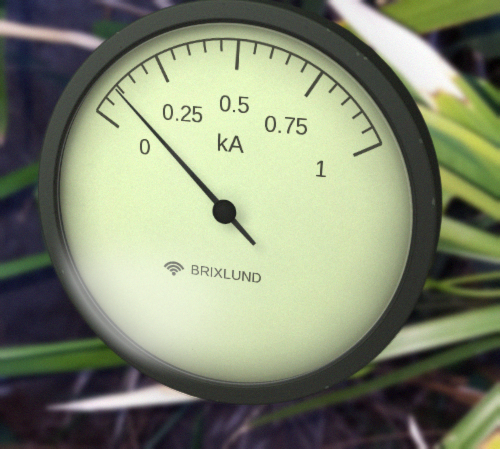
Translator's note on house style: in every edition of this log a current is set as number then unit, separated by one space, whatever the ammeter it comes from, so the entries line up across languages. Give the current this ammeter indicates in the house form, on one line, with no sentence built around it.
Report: 0.1 kA
